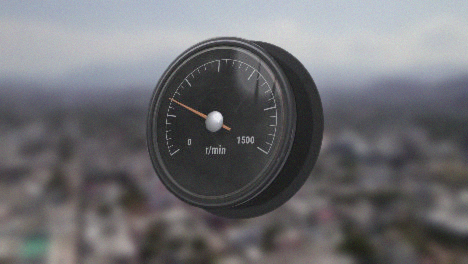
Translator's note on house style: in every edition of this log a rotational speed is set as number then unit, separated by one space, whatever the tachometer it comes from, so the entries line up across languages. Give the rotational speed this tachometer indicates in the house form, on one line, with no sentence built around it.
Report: 350 rpm
